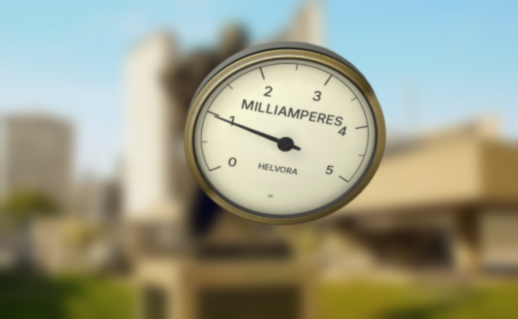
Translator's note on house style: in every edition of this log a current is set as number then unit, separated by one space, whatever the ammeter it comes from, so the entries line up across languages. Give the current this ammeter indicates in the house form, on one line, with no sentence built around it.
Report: 1 mA
